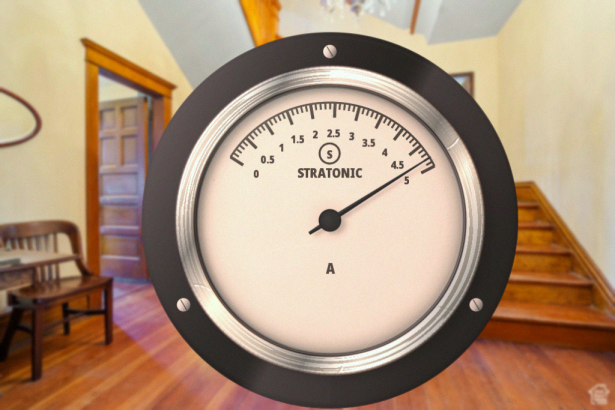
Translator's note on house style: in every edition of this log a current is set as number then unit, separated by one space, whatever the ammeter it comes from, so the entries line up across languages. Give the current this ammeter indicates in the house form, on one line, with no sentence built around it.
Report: 4.8 A
